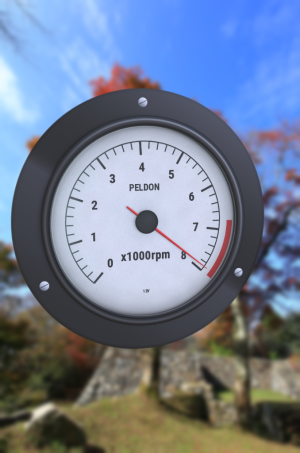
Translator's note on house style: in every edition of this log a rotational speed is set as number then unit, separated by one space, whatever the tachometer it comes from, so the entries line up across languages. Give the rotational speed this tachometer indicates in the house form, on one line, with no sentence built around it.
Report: 7900 rpm
